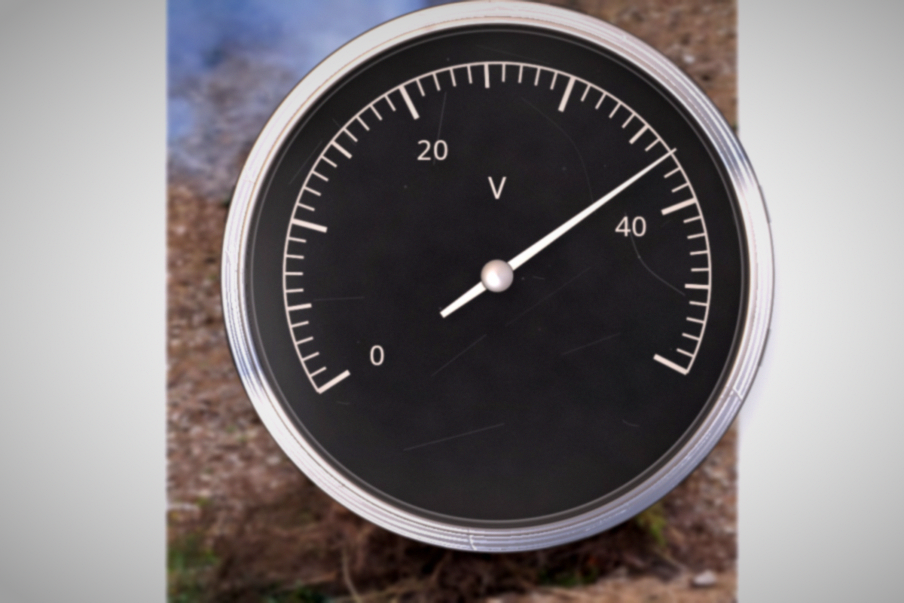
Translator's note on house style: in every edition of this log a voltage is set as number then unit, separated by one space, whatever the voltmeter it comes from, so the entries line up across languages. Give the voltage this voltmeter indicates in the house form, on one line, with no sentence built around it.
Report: 37 V
